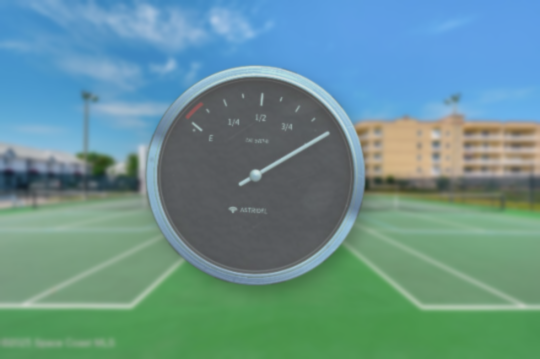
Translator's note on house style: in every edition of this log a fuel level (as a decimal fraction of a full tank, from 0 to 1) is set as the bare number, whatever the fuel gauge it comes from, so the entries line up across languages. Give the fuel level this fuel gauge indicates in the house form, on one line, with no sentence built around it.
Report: 1
